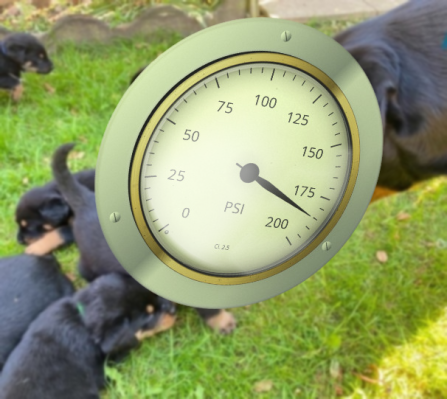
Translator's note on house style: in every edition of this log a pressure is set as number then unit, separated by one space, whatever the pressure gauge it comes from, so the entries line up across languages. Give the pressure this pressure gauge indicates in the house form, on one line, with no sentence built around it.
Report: 185 psi
